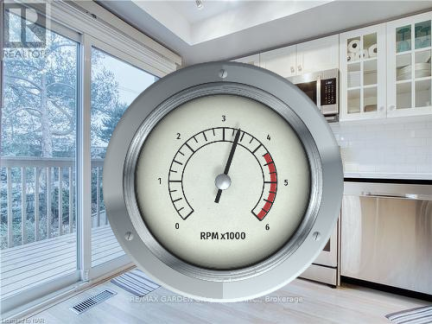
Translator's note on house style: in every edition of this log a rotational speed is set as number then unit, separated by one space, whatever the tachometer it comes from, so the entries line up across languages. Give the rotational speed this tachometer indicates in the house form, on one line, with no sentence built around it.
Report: 3375 rpm
